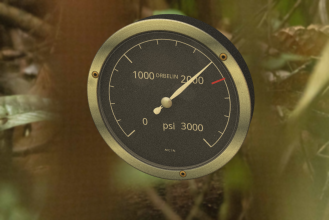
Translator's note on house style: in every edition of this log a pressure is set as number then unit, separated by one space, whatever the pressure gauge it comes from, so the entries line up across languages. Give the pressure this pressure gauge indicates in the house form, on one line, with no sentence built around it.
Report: 2000 psi
